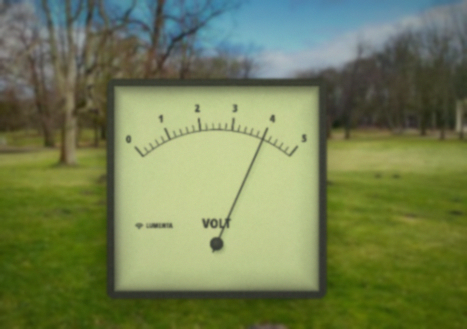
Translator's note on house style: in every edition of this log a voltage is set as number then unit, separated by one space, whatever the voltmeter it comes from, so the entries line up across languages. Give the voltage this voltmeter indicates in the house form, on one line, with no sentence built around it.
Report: 4 V
